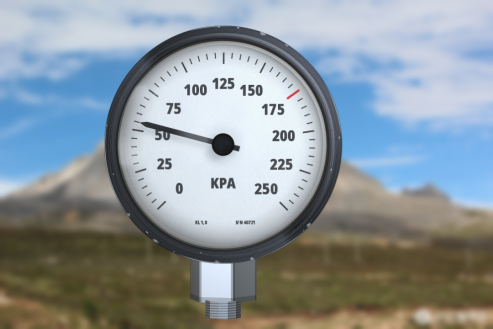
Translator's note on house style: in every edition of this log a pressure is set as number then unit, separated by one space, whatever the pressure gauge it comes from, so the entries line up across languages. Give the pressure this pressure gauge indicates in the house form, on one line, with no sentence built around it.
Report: 55 kPa
